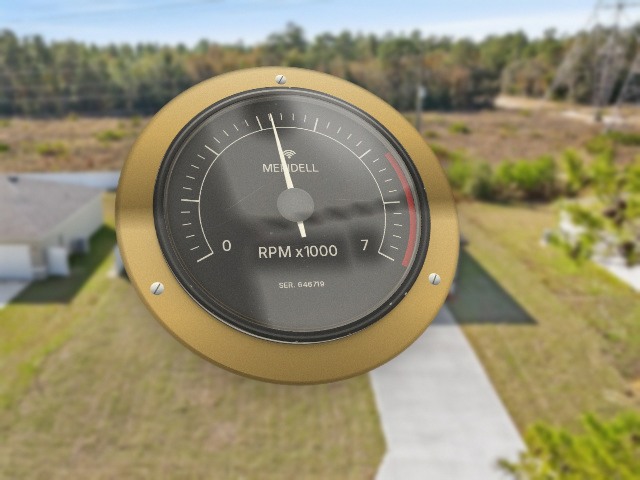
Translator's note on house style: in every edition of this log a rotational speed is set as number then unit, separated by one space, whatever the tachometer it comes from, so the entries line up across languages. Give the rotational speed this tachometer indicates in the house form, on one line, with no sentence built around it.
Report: 3200 rpm
